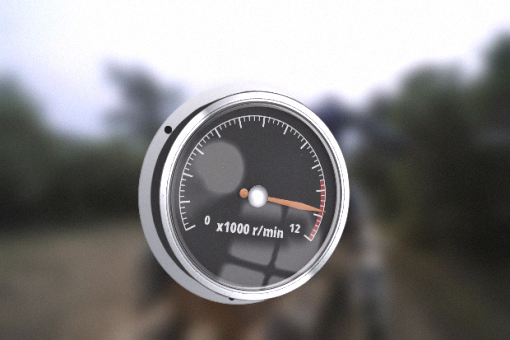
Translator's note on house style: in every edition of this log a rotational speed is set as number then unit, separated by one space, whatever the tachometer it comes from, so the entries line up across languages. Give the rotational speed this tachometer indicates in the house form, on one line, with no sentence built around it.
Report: 10800 rpm
